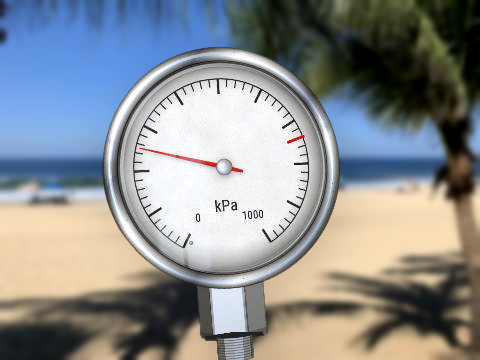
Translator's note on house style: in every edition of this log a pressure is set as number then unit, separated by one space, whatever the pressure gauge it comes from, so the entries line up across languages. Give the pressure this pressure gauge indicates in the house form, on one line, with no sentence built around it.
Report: 250 kPa
